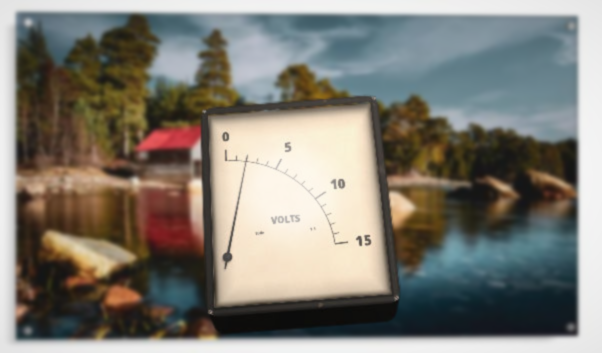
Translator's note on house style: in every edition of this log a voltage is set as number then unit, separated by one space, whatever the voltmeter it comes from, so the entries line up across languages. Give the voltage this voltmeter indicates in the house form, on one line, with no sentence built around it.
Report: 2 V
